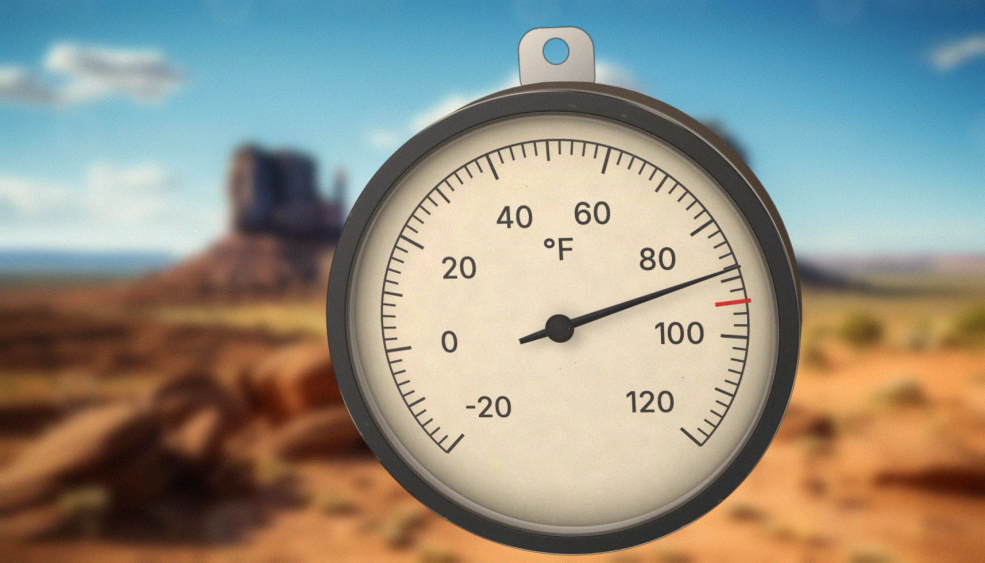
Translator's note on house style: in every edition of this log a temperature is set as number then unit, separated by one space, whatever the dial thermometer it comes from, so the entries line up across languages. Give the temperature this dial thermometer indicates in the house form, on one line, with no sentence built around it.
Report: 88 °F
